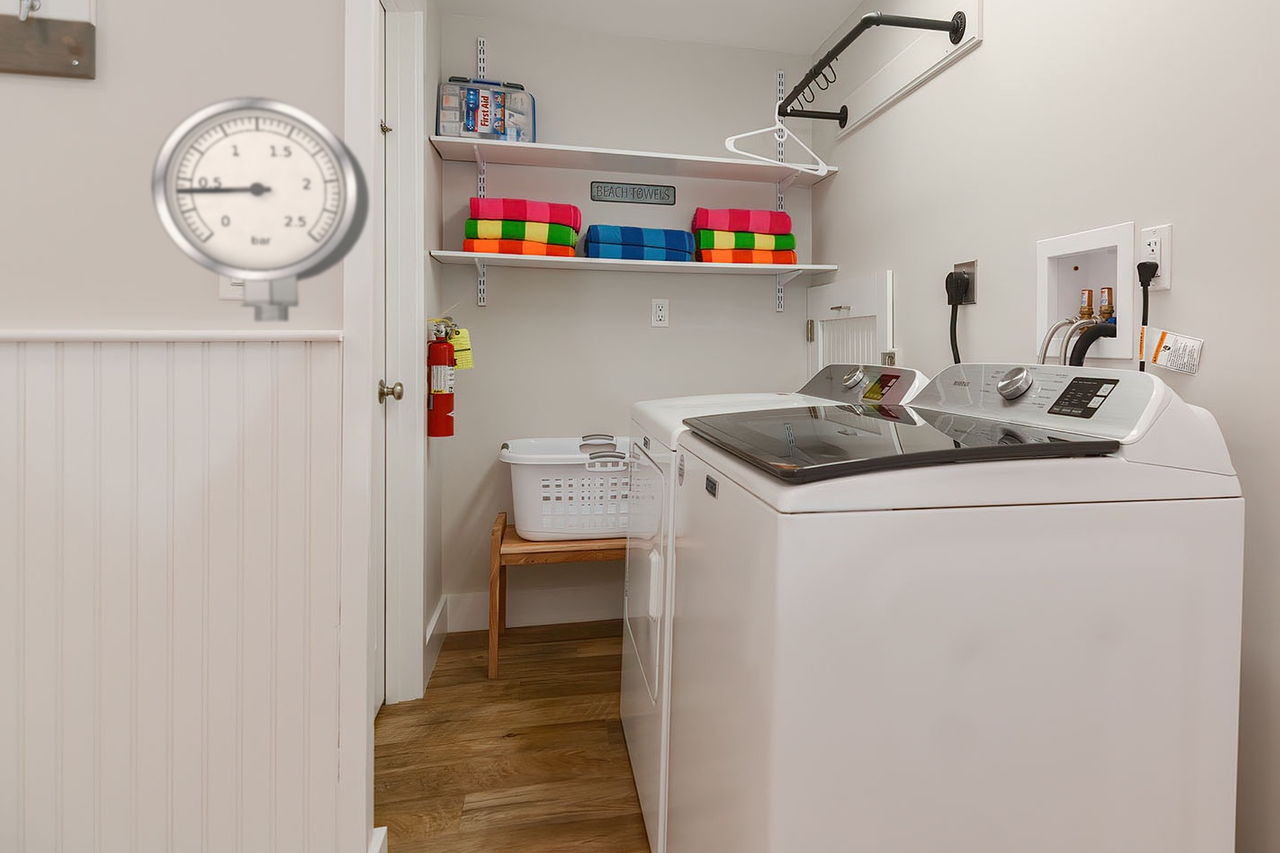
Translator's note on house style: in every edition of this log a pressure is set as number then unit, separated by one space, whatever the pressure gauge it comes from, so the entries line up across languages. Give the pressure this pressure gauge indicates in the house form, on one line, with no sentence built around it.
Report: 0.4 bar
